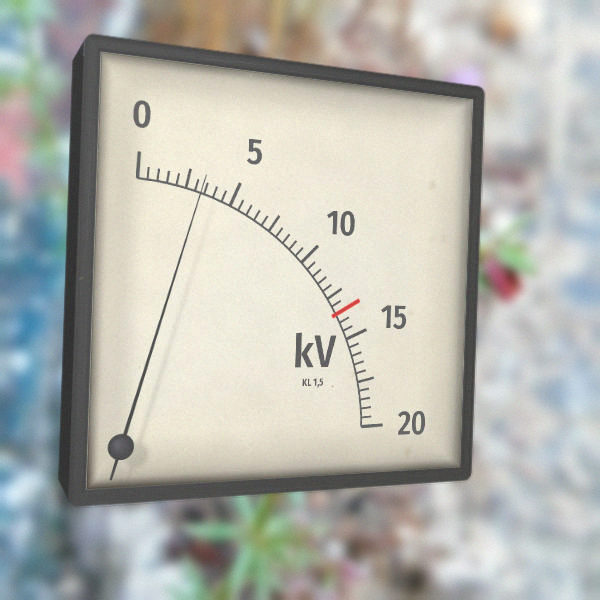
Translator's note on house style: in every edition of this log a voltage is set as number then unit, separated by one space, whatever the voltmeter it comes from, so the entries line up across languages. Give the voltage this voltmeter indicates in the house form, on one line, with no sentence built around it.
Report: 3.25 kV
